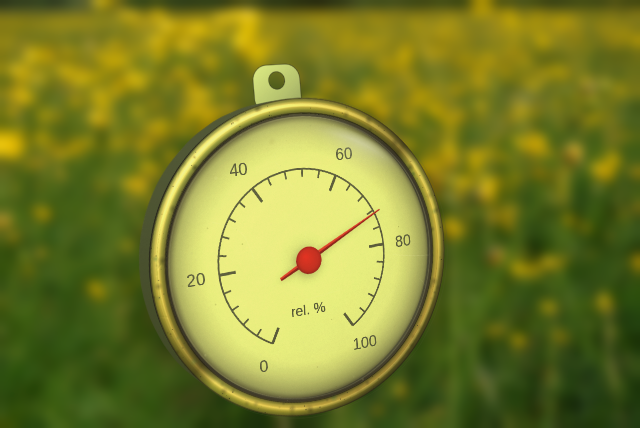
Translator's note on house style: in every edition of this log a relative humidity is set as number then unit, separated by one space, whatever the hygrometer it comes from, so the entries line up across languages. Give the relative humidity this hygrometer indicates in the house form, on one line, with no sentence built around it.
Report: 72 %
